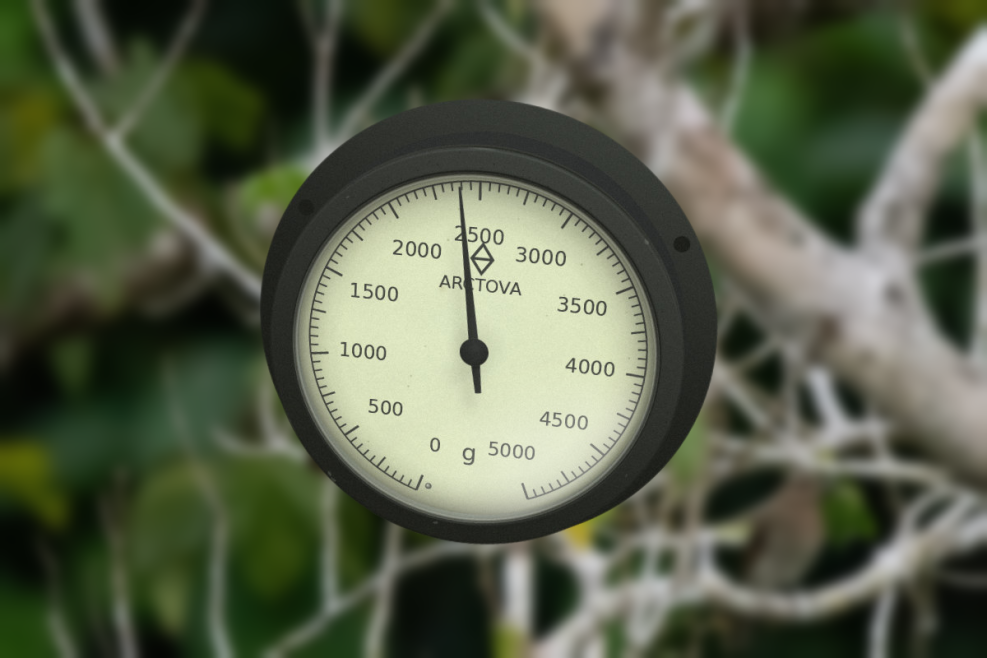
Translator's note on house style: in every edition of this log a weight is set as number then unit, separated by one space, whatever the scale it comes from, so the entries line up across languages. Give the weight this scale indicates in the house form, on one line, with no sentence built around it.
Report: 2400 g
